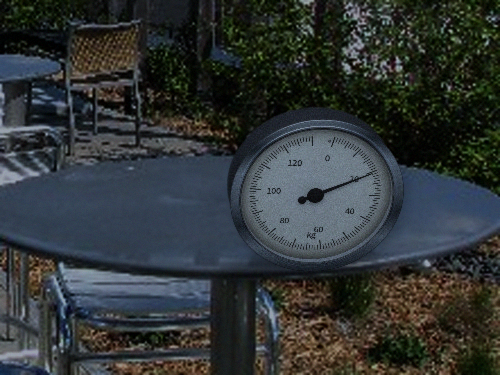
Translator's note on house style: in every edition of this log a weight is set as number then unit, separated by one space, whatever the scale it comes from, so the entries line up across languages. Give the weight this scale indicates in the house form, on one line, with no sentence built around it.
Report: 20 kg
